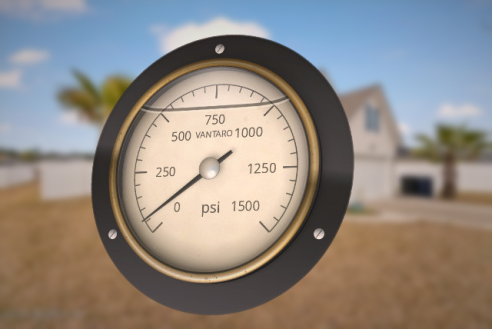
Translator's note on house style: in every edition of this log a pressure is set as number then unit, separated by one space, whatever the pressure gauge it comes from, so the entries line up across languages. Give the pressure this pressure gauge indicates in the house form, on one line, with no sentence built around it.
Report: 50 psi
